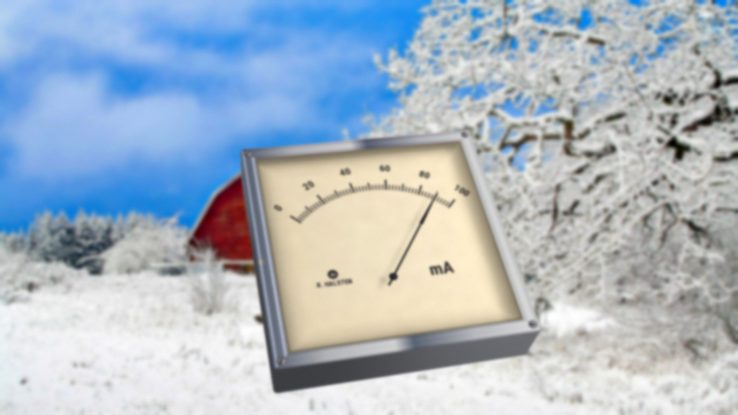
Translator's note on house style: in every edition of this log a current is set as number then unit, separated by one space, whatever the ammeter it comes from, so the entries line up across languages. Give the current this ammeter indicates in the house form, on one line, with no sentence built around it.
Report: 90 mA
